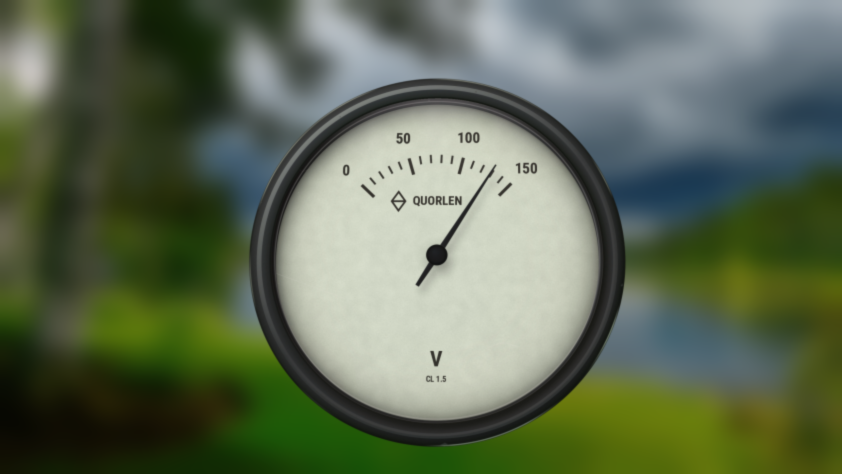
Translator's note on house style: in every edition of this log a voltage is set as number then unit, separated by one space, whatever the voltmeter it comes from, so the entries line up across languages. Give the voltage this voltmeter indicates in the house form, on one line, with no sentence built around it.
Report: 130 V
